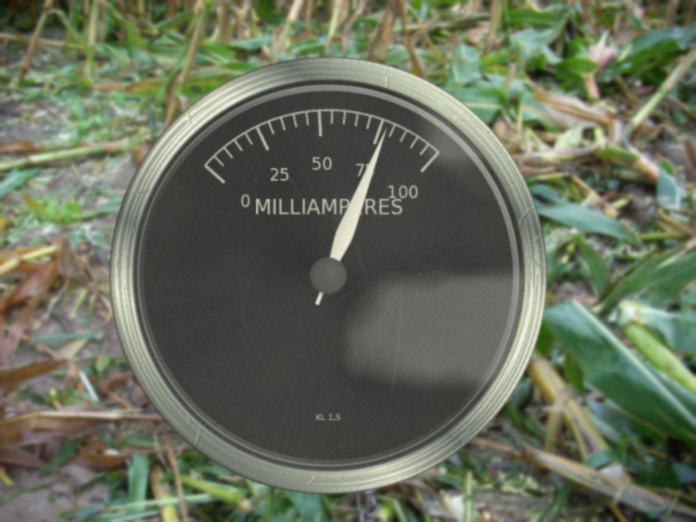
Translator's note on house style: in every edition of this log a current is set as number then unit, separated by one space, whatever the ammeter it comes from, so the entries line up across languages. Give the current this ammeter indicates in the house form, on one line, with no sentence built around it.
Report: 77.5 mA
